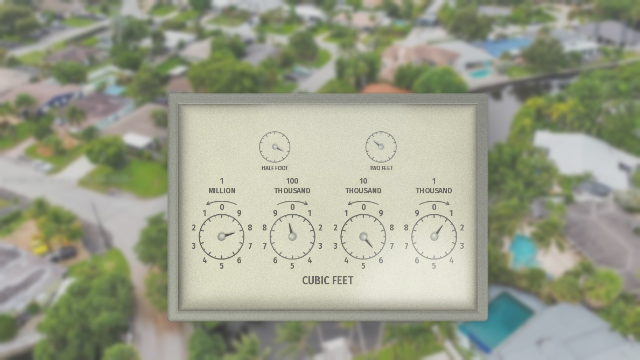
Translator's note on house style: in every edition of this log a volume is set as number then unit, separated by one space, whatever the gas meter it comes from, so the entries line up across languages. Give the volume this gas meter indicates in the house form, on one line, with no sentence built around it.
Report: 796100 ft³
